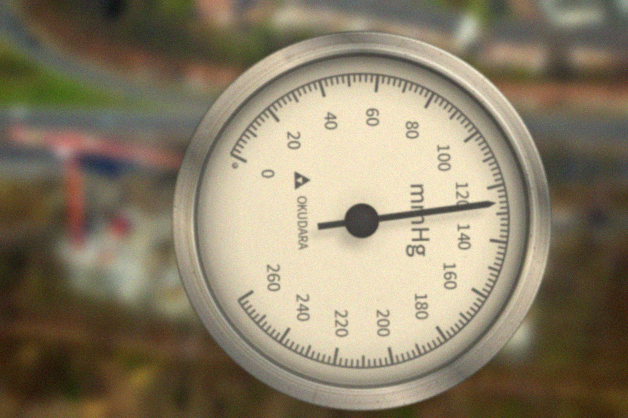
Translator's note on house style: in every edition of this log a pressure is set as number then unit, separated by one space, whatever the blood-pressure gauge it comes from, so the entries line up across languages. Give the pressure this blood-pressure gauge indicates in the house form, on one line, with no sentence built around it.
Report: 126 mmHg
